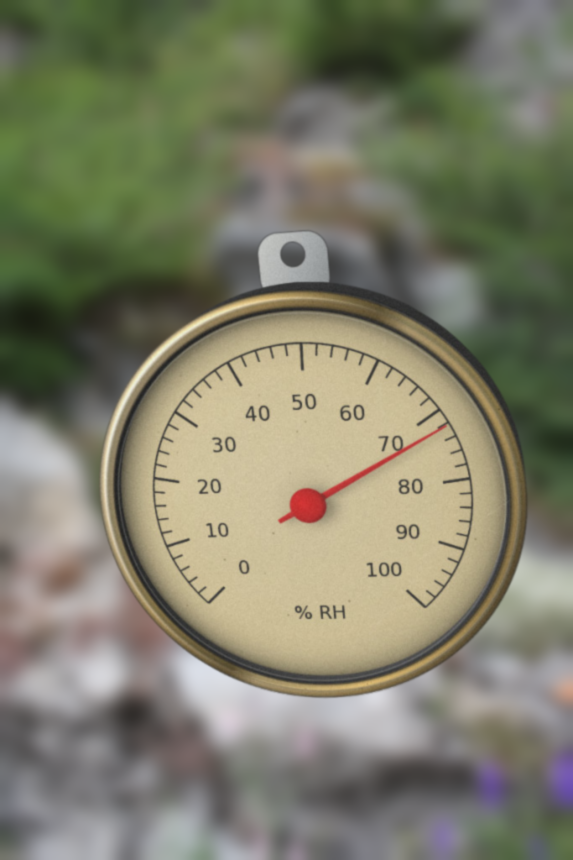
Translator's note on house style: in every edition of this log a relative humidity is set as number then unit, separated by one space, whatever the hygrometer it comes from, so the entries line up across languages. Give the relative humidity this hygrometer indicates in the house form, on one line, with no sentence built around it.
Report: 72 %
